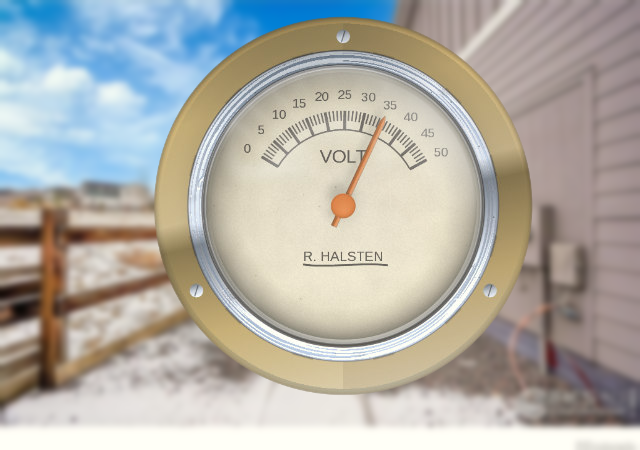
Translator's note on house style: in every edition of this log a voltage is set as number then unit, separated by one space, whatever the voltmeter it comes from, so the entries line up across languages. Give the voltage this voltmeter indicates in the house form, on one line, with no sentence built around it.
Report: 35 V
